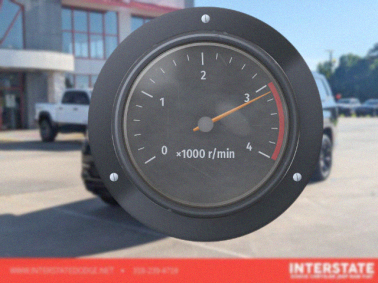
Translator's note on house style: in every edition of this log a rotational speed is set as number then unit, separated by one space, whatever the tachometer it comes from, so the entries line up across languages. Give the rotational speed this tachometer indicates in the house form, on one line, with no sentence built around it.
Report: 3100 rpm
